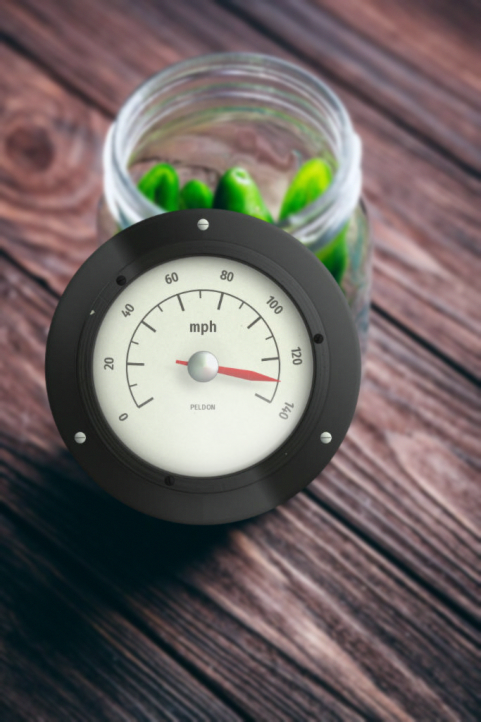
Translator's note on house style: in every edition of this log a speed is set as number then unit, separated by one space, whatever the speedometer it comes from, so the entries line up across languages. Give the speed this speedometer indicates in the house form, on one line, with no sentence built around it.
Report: 130 mph
